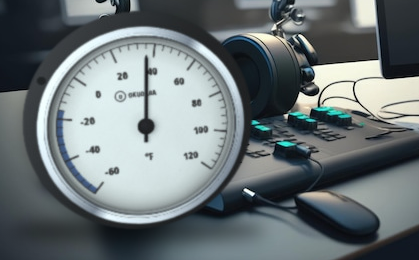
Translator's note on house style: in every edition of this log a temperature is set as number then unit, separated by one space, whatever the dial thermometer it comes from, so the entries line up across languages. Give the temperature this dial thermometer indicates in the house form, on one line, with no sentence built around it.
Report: 36 °F
